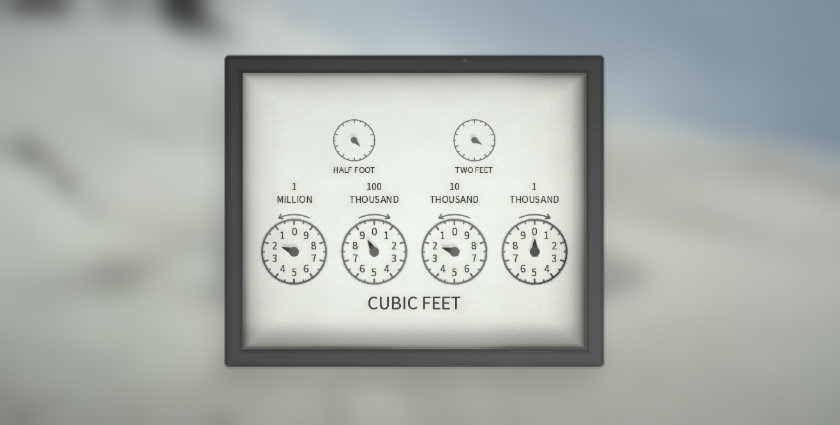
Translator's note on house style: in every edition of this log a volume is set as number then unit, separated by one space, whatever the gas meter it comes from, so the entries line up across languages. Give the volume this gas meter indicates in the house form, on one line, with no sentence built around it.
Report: 192000 ft³
